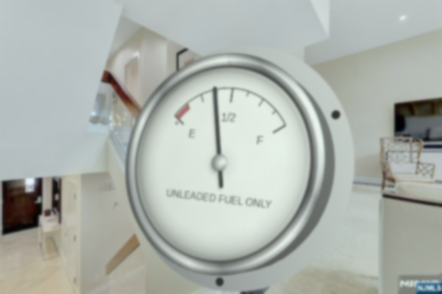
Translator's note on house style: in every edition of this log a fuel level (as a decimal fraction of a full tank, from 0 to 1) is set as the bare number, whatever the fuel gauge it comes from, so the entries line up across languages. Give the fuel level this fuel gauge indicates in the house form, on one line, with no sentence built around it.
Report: 0.375
